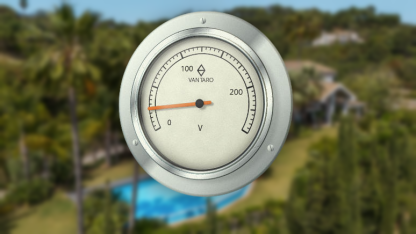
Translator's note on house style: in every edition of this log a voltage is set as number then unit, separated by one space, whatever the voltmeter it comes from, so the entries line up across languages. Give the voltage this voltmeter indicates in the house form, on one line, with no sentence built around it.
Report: 25 V
